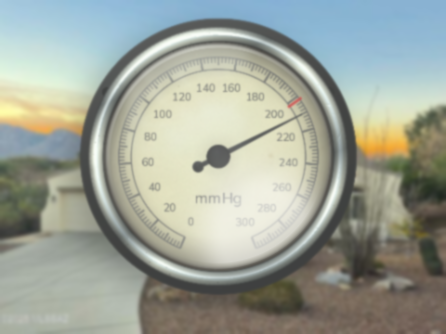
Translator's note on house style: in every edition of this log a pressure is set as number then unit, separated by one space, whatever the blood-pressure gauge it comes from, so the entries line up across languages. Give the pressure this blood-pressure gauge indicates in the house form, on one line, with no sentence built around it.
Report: 210 mmHg
